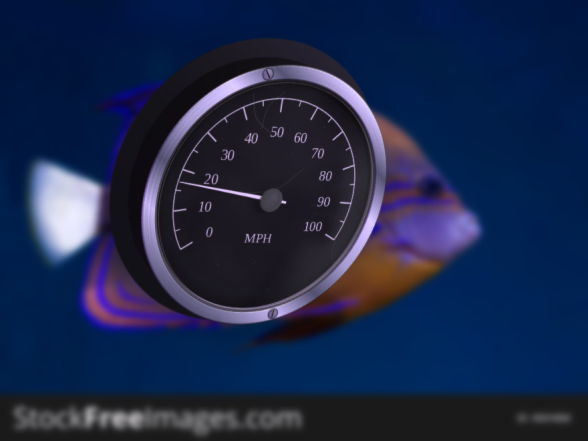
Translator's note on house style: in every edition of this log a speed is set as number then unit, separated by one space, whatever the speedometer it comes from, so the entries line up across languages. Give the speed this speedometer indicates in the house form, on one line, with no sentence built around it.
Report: 17.5 mph
